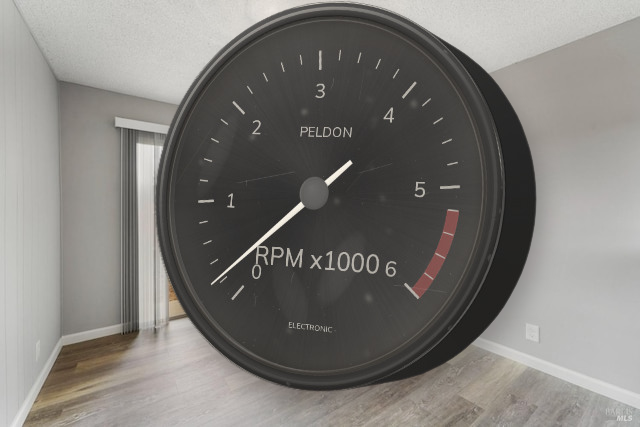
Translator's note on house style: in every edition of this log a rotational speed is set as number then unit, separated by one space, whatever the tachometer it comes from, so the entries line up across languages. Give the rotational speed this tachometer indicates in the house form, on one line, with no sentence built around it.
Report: 200 rpm
